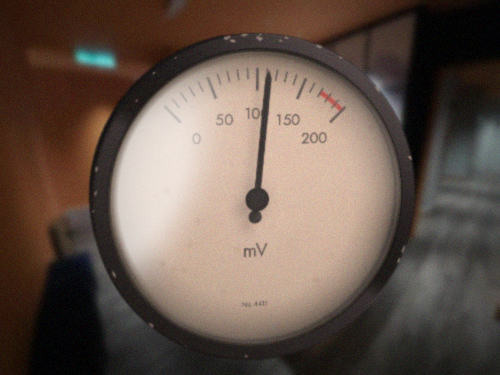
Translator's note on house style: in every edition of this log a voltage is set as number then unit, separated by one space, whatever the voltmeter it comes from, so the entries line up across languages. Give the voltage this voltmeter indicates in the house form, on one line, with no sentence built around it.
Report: 110 mV
